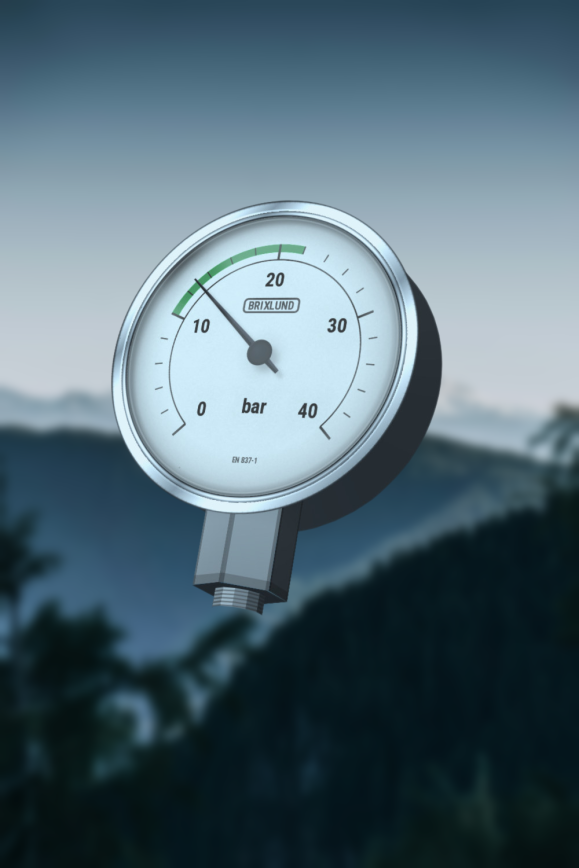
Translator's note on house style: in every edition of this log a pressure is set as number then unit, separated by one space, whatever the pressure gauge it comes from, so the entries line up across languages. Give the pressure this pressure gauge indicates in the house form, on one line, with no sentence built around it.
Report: 13 bar
